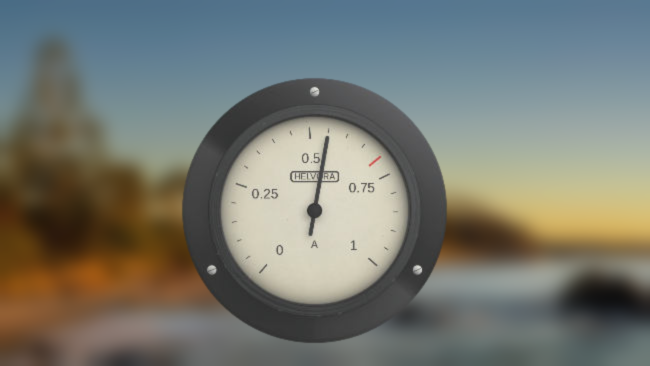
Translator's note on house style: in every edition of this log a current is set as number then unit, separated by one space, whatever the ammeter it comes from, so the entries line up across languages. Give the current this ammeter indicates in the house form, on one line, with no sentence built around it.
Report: 0.55 A
